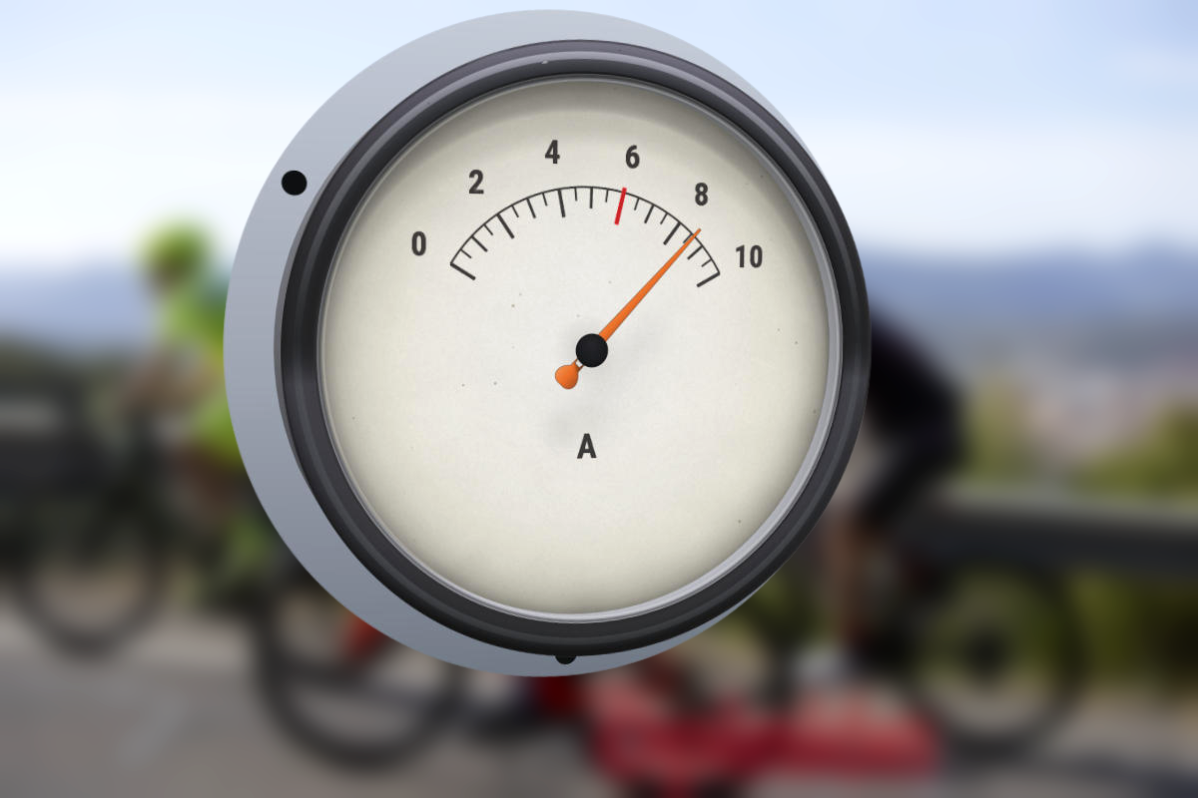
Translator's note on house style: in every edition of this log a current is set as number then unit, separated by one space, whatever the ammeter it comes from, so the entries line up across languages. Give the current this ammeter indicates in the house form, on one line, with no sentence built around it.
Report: 8.5 A
